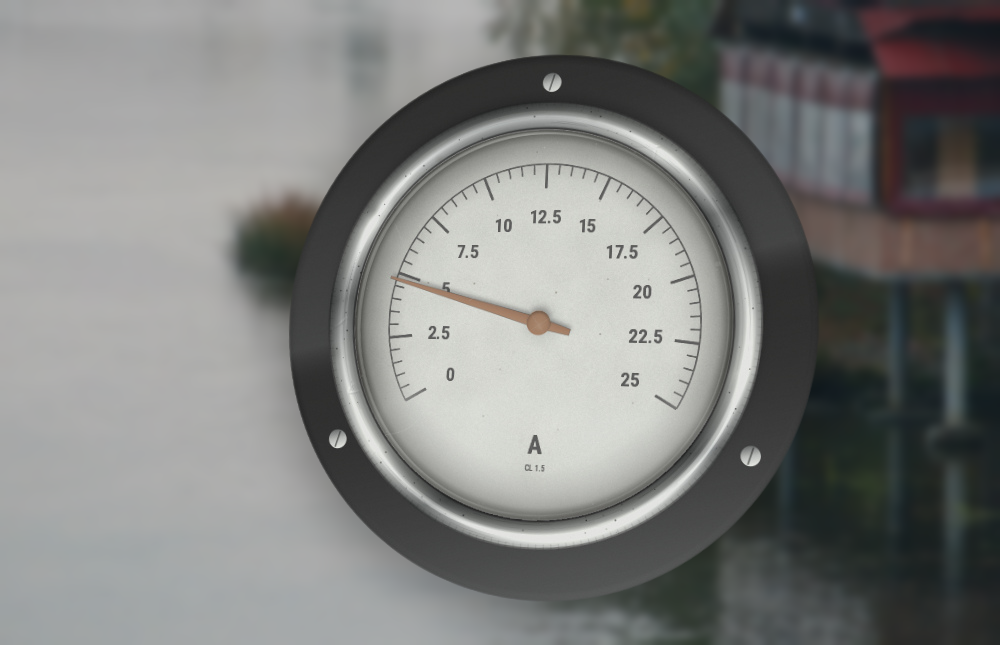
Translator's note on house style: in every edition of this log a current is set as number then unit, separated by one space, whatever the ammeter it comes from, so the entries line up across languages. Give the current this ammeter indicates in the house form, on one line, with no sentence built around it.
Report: 4.75 A
